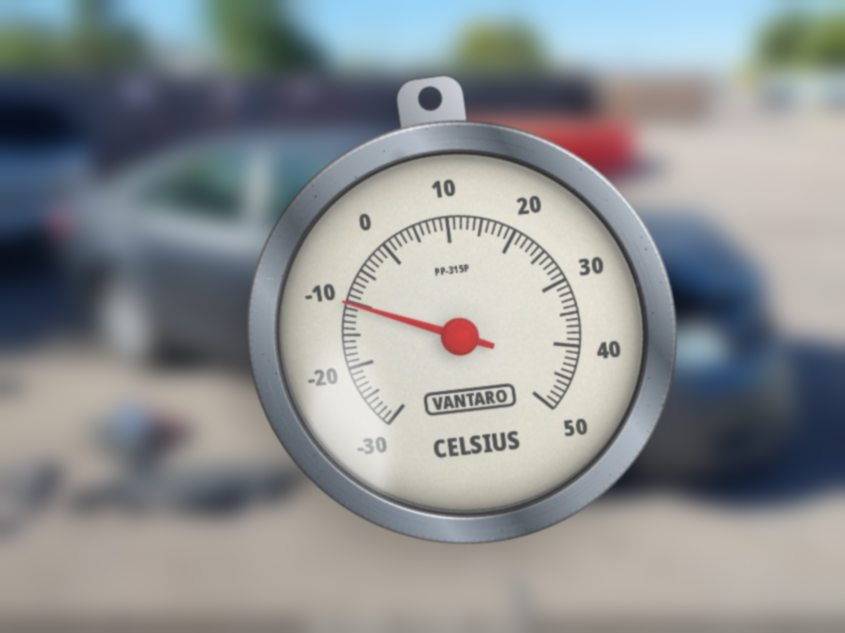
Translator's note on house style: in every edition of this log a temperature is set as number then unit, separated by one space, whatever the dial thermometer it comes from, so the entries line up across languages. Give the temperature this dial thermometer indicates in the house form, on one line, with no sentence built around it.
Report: -10 °C
